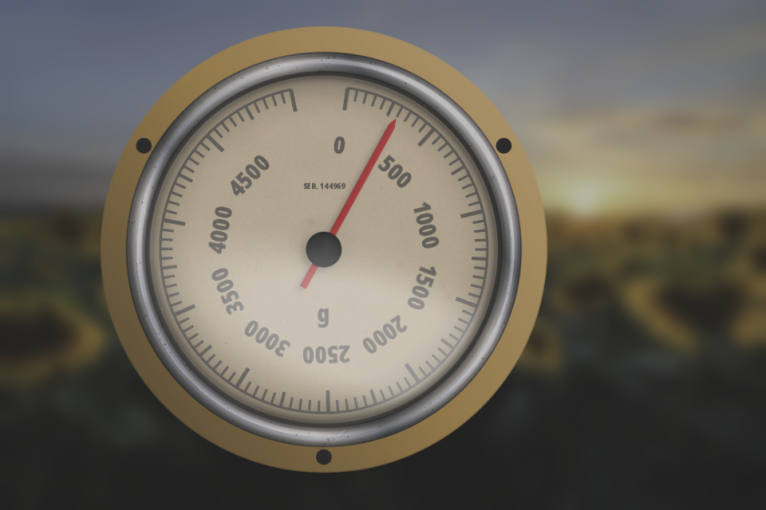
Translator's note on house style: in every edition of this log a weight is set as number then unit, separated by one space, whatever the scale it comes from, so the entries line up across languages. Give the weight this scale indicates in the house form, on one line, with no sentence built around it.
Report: 300 g
